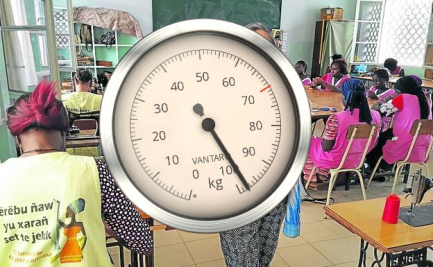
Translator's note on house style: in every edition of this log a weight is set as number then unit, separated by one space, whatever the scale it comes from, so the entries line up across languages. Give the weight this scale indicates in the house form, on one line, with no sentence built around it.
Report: 98 kg
